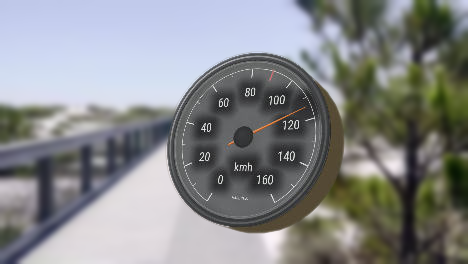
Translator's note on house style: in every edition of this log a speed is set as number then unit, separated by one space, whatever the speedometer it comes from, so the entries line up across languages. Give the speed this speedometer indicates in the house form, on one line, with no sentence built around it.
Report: 115 km/h
